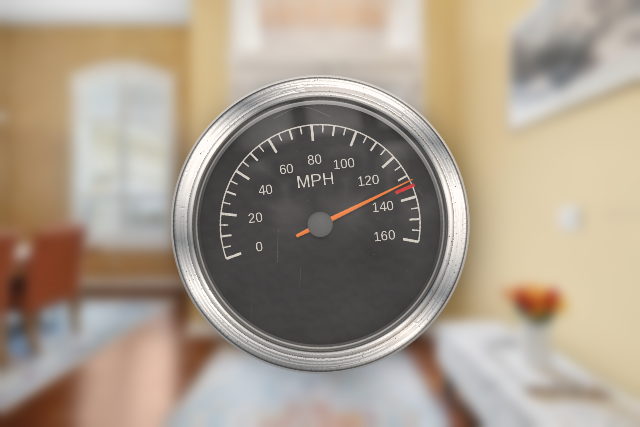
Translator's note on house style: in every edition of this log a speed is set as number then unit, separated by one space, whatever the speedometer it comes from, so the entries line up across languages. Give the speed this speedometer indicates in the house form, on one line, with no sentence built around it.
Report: 132.5 mph
